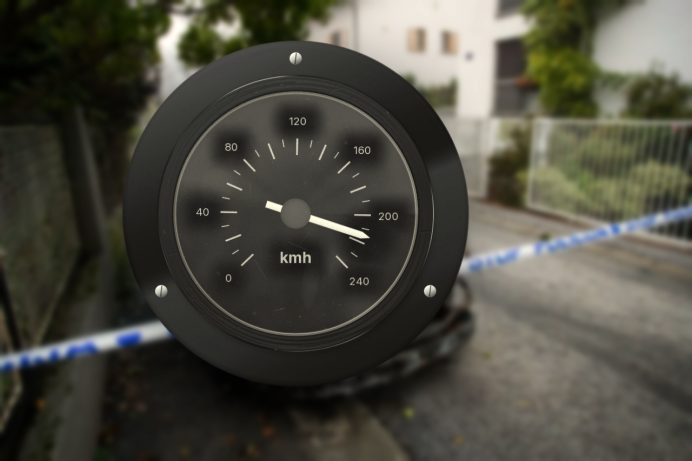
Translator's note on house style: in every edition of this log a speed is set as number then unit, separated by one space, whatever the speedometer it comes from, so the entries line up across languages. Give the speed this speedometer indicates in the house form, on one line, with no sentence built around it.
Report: 215 km/h
